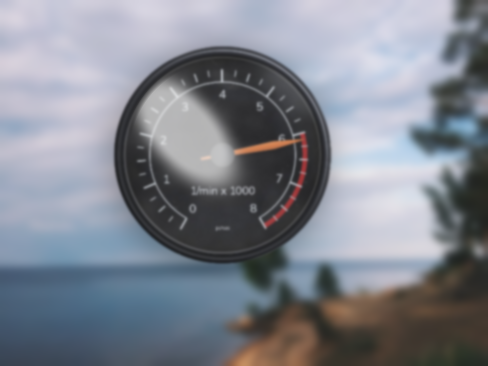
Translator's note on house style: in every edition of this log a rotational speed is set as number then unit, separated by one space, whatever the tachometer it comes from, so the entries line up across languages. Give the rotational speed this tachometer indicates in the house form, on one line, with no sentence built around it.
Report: 6125 rpm
